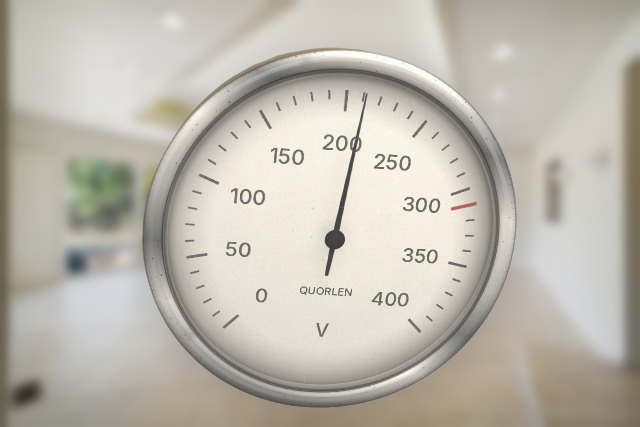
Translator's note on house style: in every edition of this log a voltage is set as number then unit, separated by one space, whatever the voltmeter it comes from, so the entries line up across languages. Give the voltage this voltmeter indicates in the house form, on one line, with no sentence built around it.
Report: 210 V
